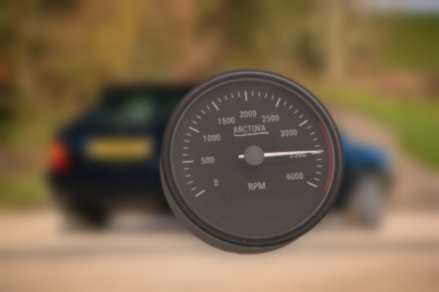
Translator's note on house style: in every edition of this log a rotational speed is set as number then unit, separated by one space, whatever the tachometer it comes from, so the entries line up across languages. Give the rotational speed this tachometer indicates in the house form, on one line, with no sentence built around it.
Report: 3500 rpm
